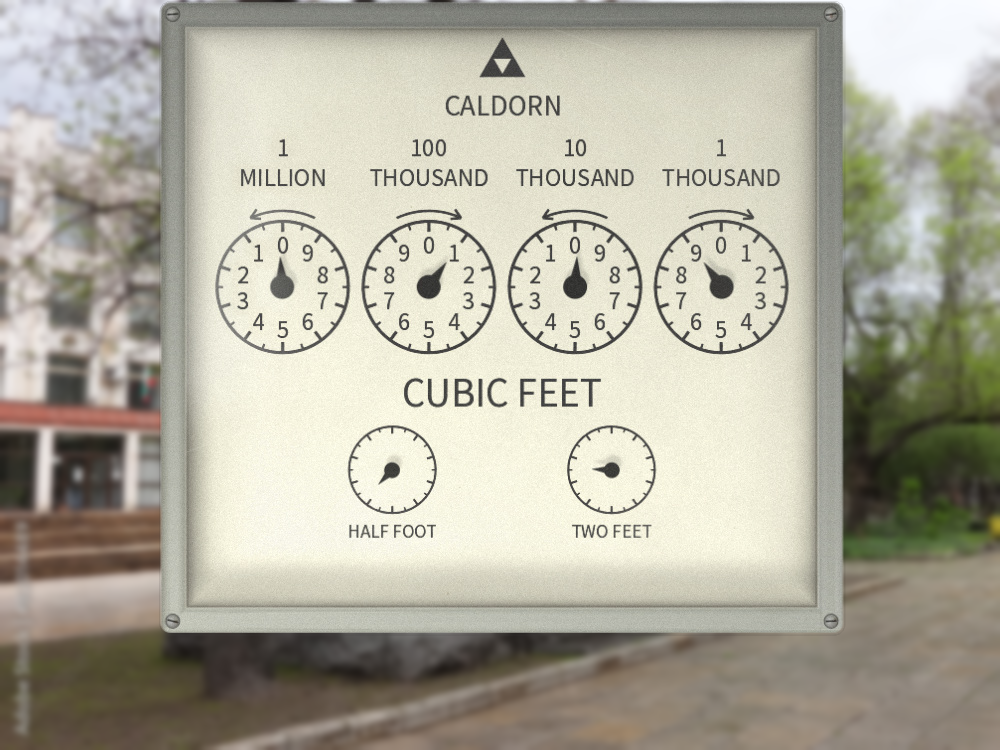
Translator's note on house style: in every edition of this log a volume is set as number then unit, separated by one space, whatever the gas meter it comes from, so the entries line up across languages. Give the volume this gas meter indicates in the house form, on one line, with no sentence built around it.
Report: 9900 ft³
